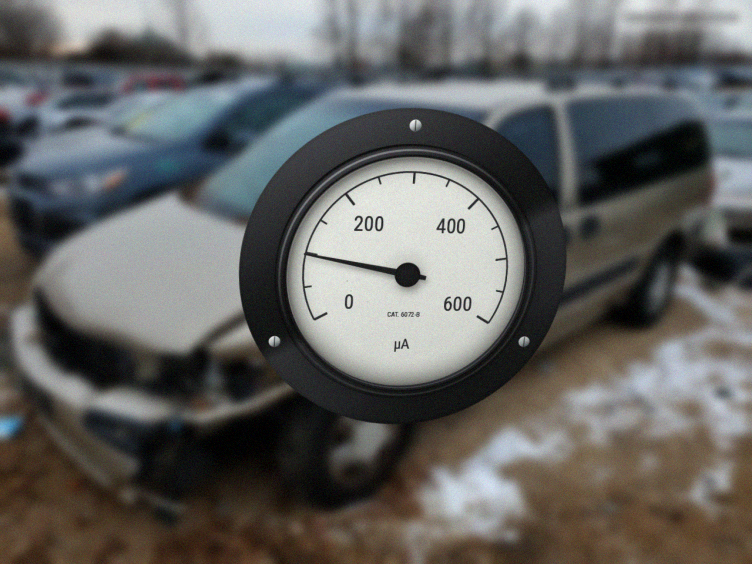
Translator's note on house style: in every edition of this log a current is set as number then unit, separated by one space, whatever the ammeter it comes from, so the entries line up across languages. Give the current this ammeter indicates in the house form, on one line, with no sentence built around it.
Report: 100 µA
